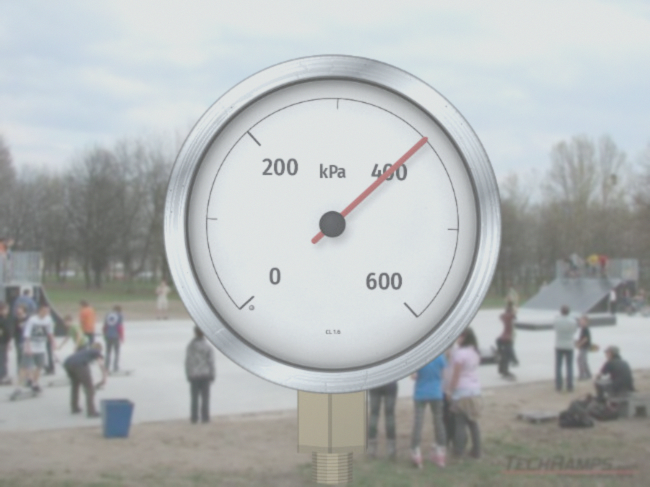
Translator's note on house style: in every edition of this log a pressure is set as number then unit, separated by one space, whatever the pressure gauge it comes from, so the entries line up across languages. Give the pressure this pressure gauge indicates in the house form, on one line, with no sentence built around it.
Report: 400 kPa
